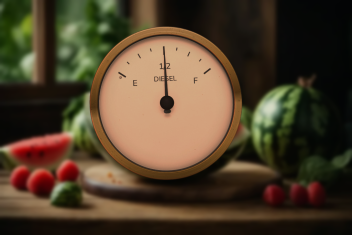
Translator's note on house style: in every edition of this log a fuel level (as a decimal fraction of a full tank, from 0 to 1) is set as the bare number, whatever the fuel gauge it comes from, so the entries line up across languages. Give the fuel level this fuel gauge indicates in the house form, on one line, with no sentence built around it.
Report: 0.5
